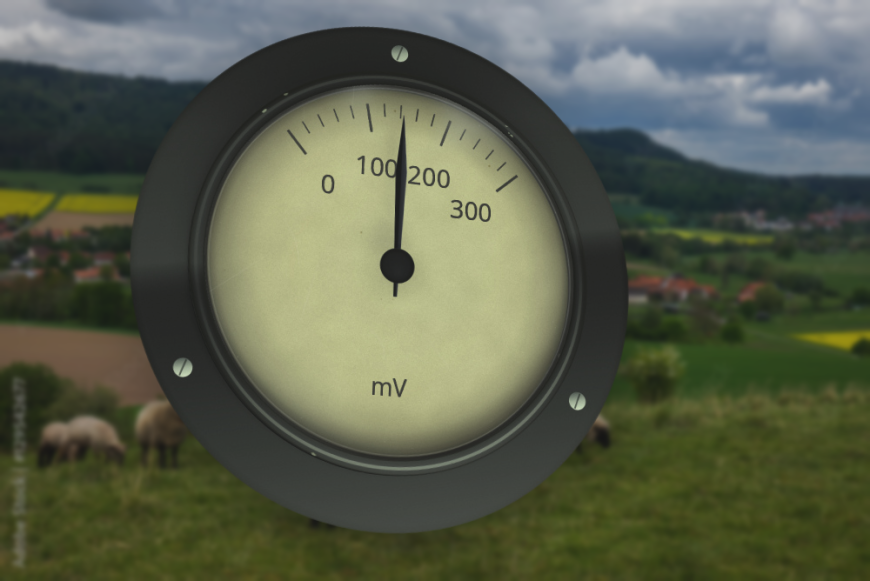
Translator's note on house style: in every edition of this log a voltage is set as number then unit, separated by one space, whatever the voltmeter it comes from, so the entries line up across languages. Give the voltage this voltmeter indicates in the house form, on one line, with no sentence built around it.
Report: 140 mV
